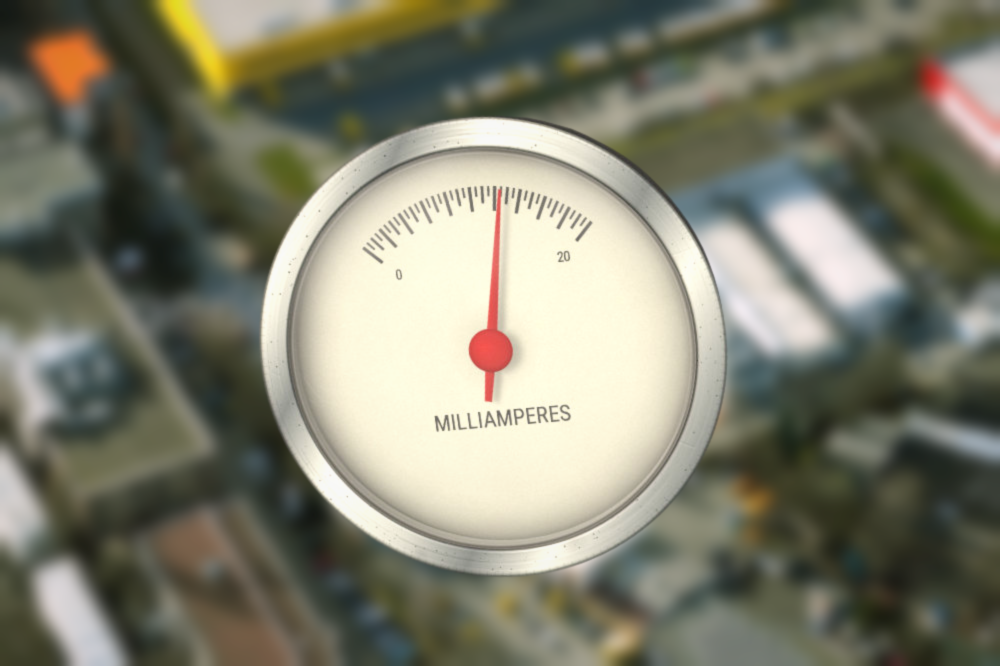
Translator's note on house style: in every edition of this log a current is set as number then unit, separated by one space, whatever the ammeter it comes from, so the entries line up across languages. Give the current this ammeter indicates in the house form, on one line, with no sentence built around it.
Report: 12.5 mA
